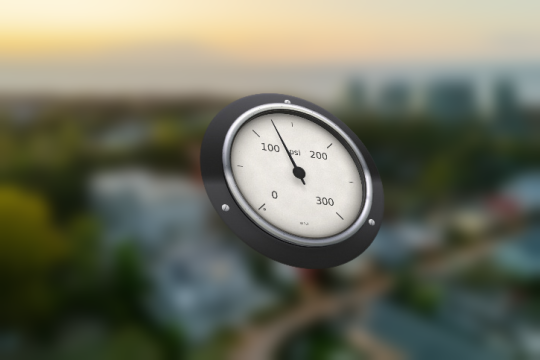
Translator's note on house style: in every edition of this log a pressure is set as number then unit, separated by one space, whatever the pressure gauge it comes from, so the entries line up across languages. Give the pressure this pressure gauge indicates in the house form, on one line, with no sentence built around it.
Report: 125 psi
